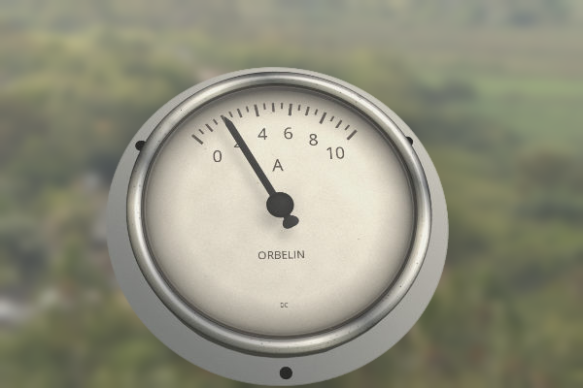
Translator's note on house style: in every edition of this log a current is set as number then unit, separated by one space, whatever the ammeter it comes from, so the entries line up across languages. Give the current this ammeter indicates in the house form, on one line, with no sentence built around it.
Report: 2 A
